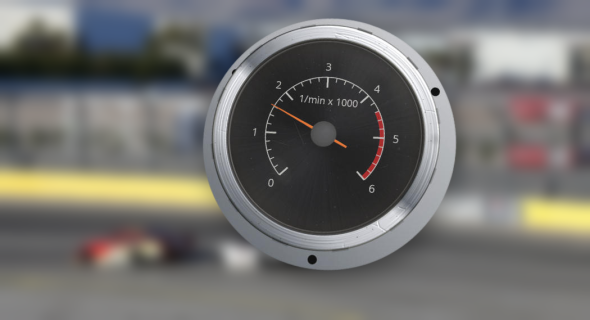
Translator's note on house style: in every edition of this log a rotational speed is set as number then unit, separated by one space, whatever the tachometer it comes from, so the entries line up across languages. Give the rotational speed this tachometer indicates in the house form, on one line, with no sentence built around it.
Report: 1600 rpm
